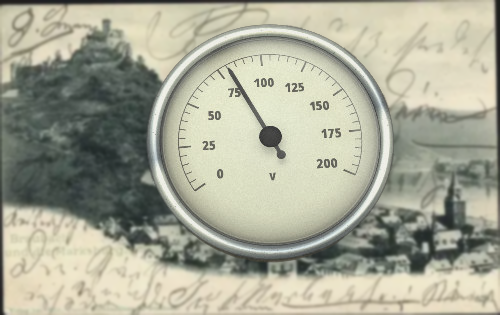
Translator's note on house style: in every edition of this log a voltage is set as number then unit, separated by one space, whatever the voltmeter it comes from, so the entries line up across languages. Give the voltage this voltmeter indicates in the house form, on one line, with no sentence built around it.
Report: 80 V
